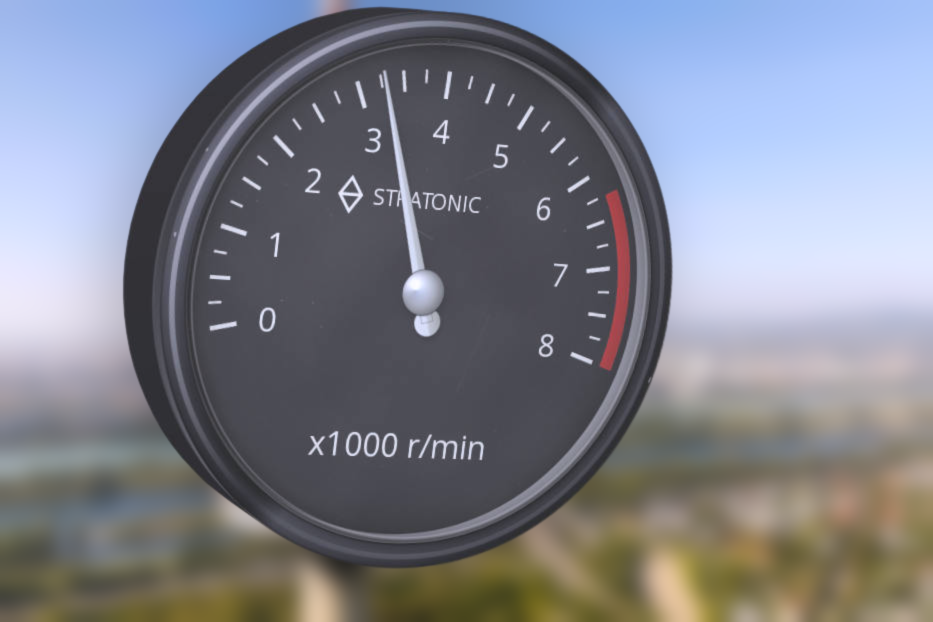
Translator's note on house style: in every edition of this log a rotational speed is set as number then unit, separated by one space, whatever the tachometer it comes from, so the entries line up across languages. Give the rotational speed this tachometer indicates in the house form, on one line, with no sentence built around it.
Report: 3250 rpm
